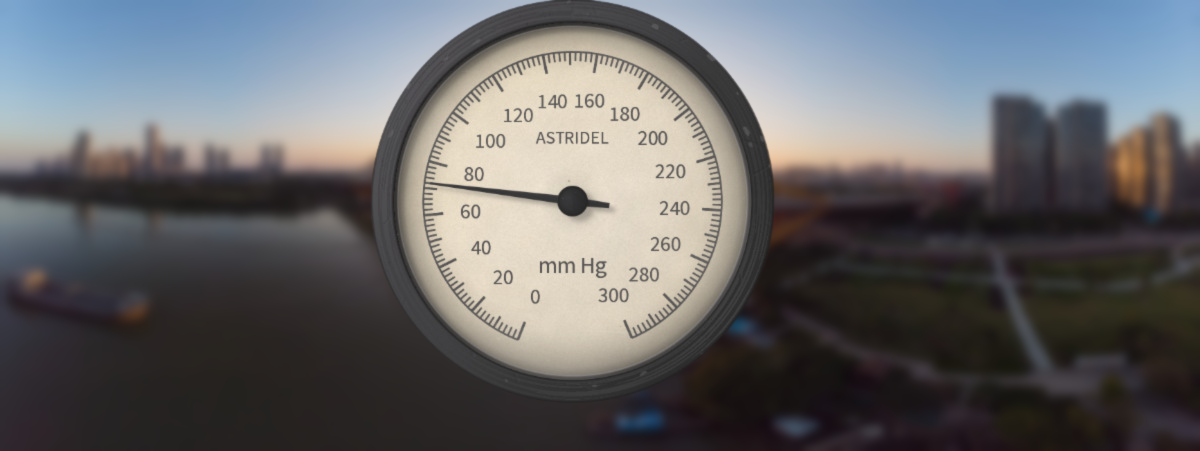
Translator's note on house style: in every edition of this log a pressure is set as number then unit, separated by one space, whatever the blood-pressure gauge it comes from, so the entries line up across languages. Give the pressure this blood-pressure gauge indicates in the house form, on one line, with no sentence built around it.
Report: 72 mmHg
